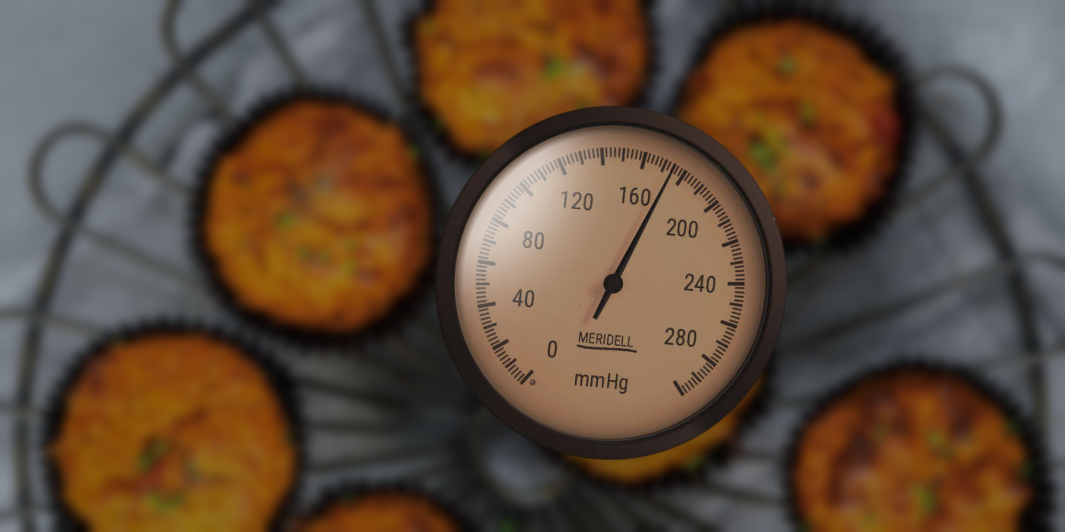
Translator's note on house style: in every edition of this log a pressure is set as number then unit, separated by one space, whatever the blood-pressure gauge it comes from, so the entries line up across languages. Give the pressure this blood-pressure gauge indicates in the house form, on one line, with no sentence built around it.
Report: 174 mmHg
